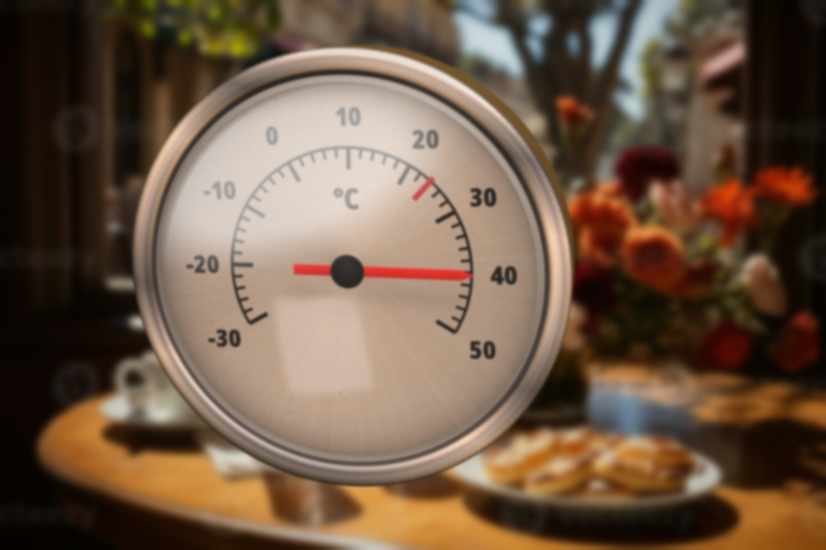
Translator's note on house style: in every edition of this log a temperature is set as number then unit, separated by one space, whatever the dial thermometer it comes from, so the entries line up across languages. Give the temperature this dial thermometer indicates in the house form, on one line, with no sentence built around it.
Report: 40 °C
